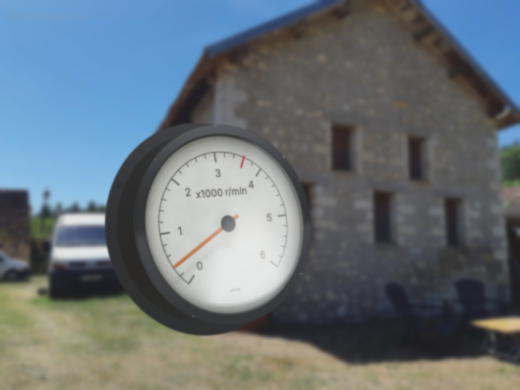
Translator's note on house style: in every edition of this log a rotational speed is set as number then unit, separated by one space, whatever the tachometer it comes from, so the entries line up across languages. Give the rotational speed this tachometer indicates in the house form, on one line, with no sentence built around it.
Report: 400 rpm
